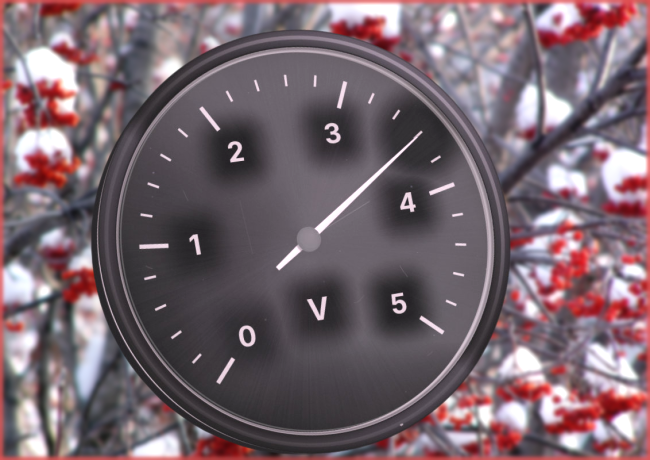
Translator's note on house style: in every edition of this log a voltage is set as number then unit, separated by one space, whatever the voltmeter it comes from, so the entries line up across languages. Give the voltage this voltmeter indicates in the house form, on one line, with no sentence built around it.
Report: 3.6 V
